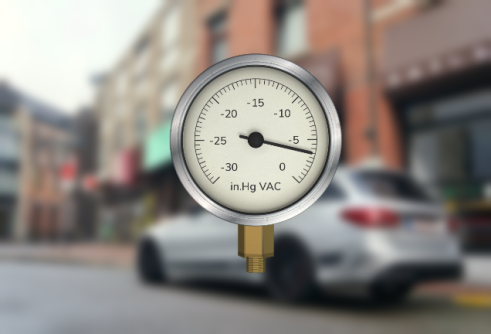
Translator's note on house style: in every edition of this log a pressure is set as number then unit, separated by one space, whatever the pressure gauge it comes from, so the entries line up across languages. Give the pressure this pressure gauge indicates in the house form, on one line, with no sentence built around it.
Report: -3.5 inHg
